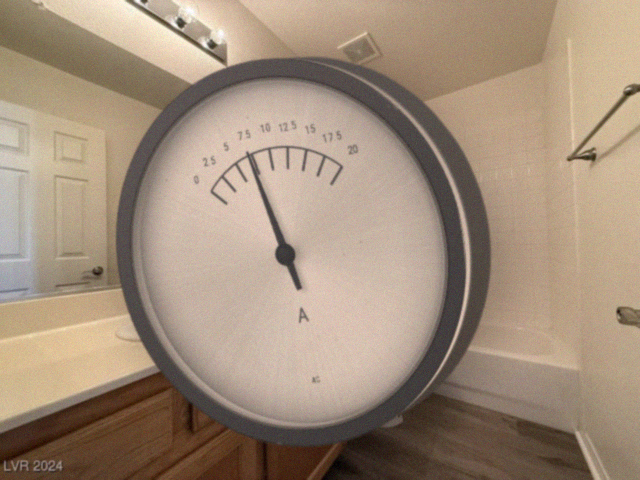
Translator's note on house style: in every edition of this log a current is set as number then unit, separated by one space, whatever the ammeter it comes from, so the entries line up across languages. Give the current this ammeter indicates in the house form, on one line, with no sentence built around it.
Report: 7.5 A
